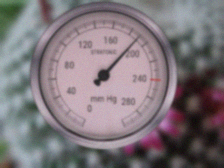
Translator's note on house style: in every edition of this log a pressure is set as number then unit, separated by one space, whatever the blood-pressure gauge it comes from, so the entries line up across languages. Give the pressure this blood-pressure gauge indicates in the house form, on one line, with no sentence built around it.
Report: 190 mmHg
